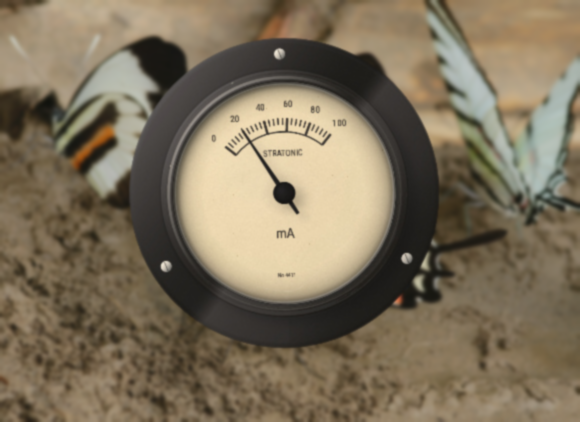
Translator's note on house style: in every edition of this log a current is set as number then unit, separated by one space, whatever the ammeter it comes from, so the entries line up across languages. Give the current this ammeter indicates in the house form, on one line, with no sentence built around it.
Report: 20 mA
